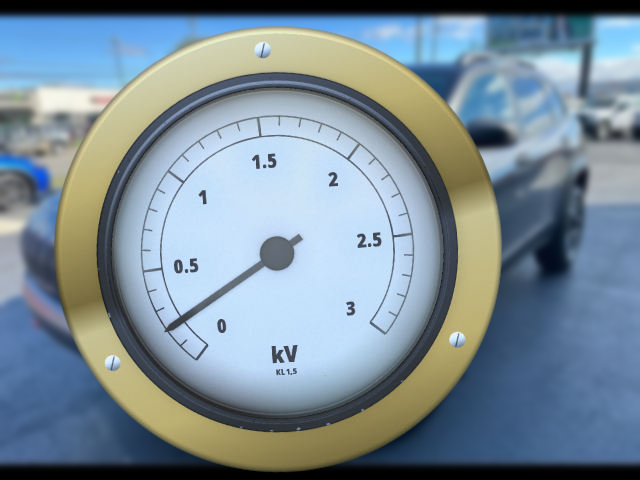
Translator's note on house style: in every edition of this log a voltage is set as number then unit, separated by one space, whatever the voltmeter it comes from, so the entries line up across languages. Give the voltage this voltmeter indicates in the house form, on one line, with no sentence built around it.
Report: 0.2 kV
